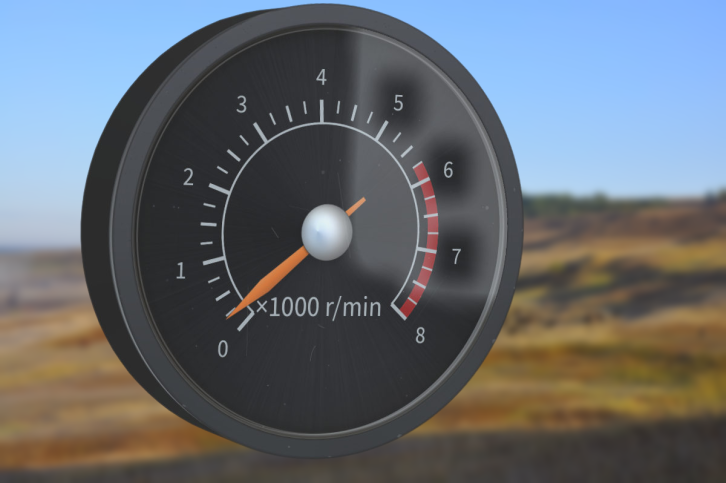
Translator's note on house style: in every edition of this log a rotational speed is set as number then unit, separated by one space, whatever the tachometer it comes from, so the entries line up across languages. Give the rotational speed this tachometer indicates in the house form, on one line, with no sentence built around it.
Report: 250 rpm
